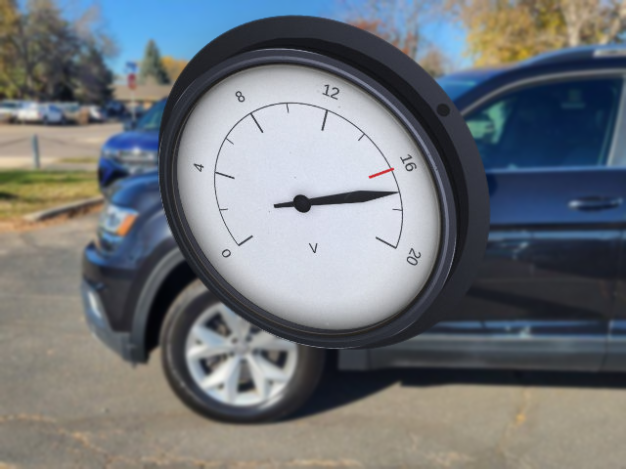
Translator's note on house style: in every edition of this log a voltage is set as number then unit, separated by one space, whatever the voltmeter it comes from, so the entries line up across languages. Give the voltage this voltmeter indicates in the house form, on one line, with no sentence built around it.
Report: 17 V
